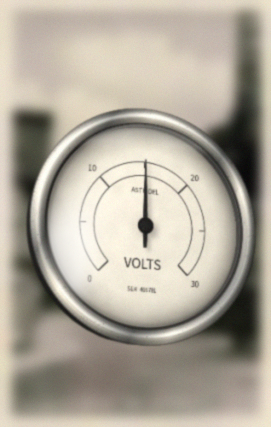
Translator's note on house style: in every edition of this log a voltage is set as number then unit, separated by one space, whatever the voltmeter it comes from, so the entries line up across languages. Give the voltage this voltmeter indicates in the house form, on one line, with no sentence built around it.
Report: 15 V
